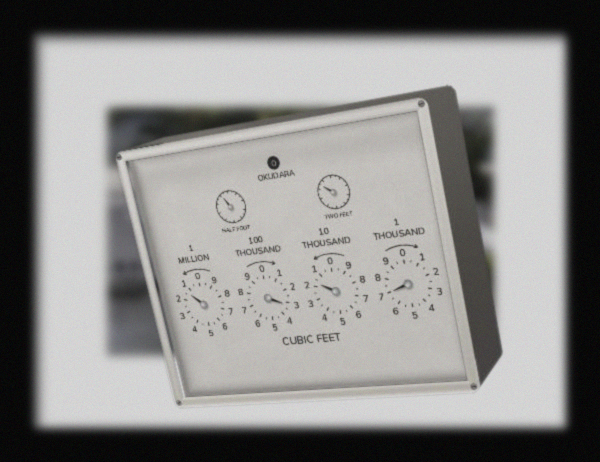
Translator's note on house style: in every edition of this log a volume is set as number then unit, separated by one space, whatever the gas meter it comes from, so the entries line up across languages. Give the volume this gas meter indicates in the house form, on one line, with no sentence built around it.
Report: 131700 ft³
